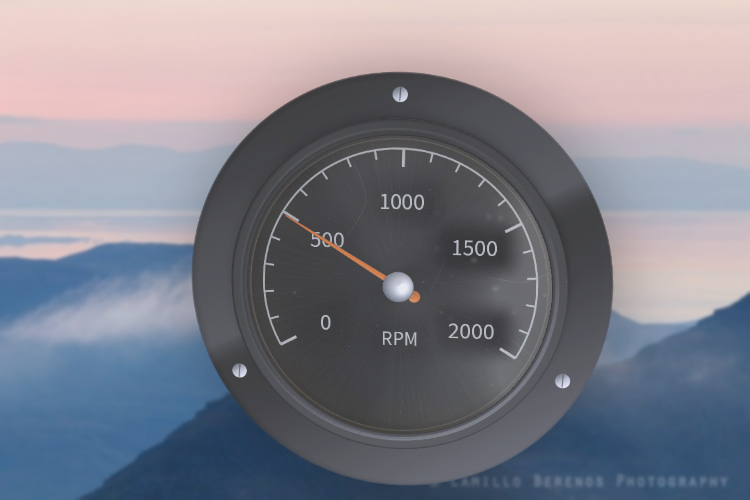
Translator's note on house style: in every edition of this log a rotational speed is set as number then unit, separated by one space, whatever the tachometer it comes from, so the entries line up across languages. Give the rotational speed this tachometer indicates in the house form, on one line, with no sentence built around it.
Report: 500 rpm
